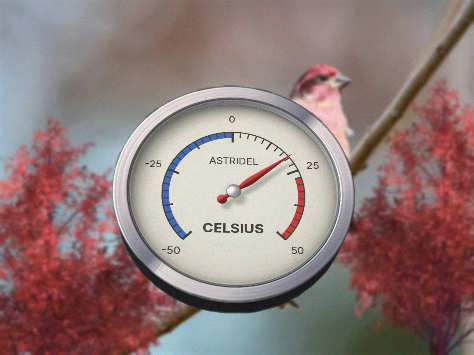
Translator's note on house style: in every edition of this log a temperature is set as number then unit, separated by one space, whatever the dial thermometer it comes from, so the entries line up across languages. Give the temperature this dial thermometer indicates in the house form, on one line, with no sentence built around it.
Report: 20 °C
